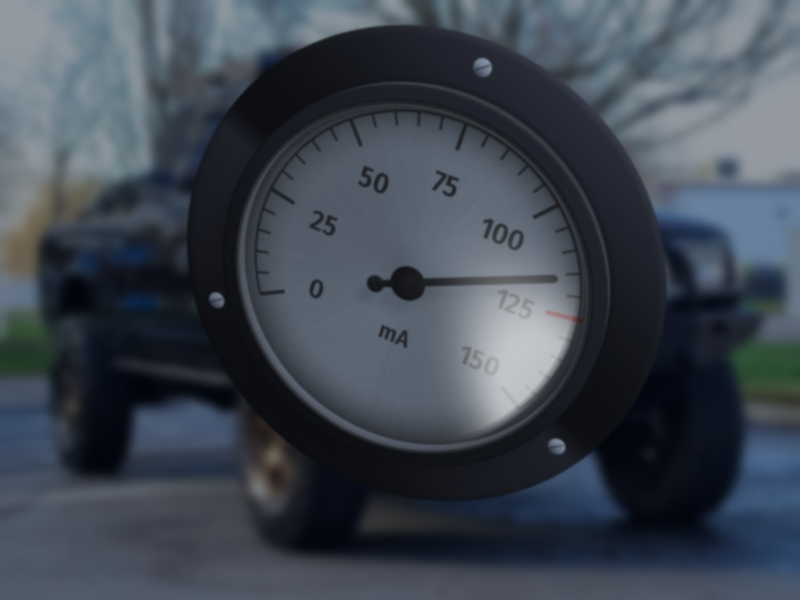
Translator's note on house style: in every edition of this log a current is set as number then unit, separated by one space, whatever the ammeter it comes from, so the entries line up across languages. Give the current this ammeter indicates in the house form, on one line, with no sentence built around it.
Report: 115 mA
